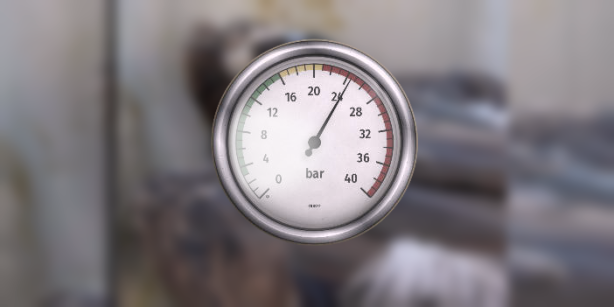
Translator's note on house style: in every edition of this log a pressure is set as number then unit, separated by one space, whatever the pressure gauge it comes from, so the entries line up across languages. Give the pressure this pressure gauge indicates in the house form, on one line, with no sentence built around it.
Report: 24.5 bar
